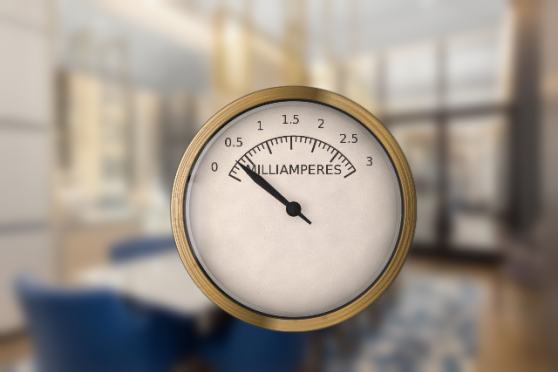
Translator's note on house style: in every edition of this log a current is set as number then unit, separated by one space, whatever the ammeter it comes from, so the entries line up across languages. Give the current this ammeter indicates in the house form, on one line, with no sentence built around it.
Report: 0.3 mA
